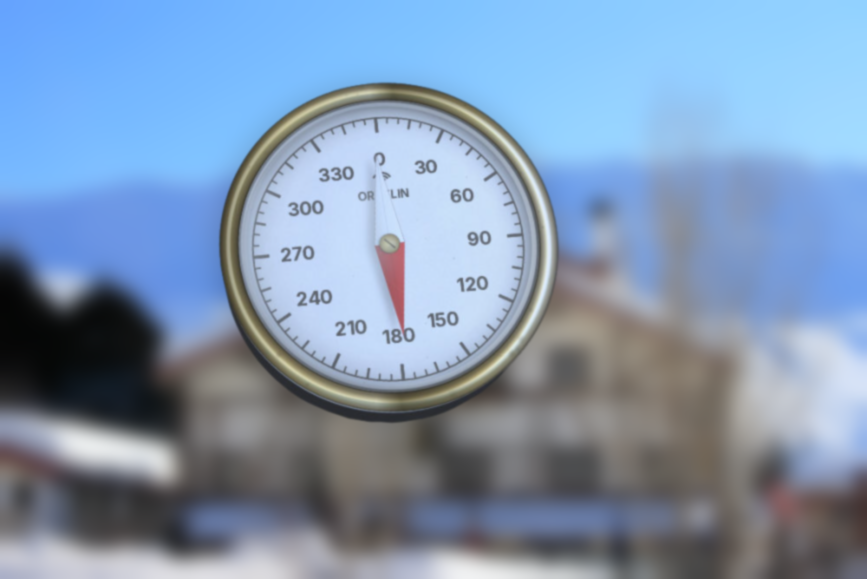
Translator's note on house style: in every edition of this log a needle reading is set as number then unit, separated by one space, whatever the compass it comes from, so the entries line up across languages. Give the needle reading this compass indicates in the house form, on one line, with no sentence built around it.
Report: 177.5 °
